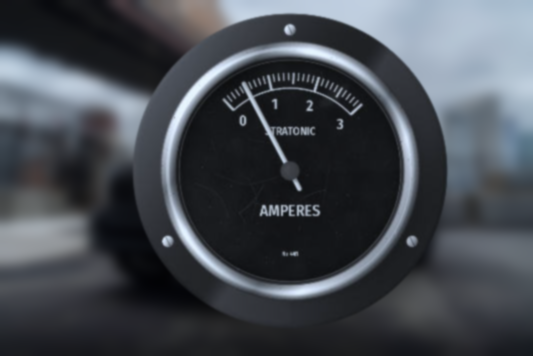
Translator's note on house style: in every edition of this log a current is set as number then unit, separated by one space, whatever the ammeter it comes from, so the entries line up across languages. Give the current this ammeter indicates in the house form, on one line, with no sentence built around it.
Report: 0.5 A
